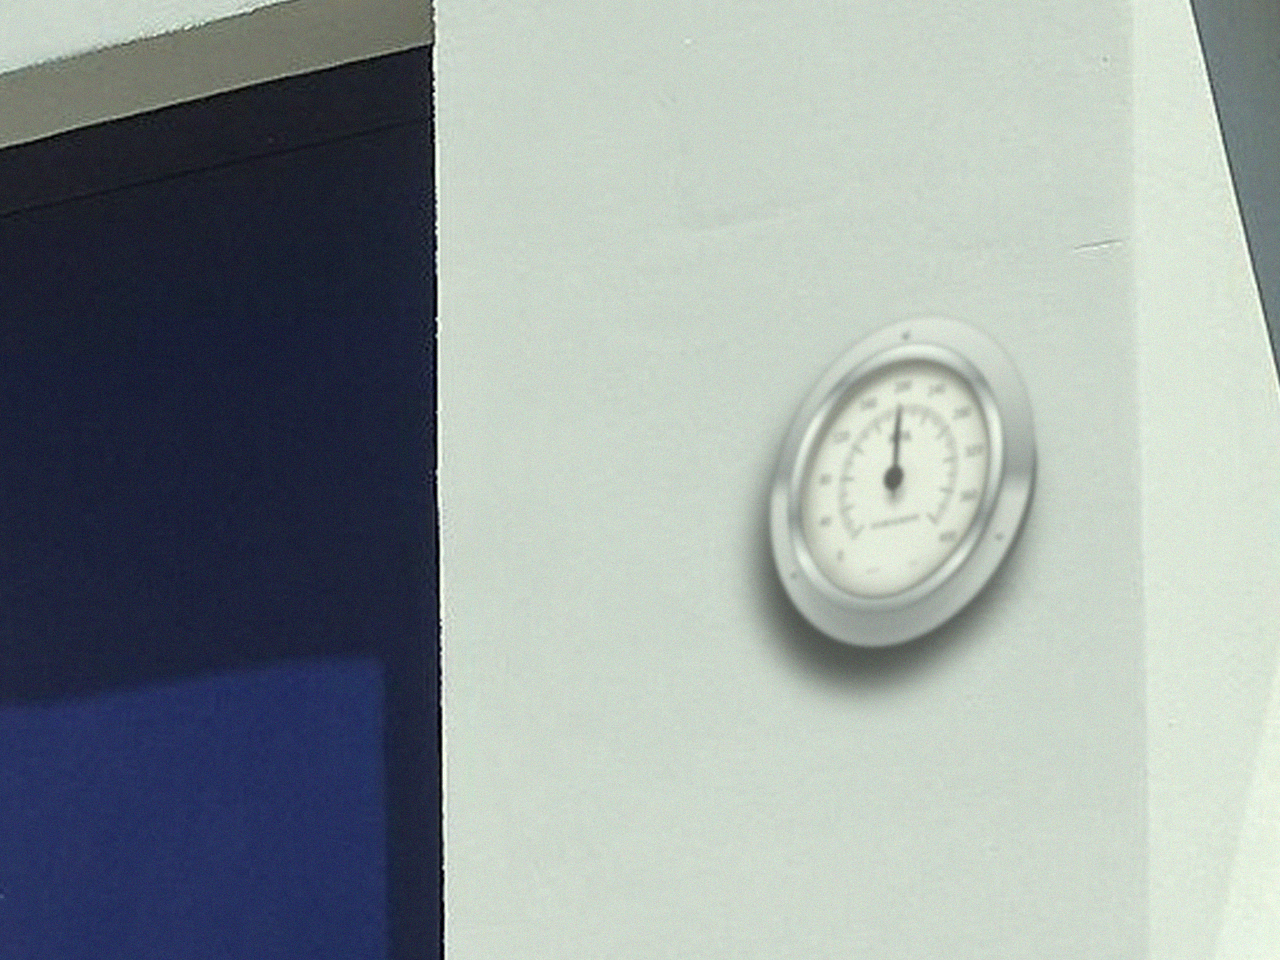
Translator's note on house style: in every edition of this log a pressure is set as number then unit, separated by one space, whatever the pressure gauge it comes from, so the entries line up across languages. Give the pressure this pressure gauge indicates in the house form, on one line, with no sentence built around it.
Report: 200 kPa
